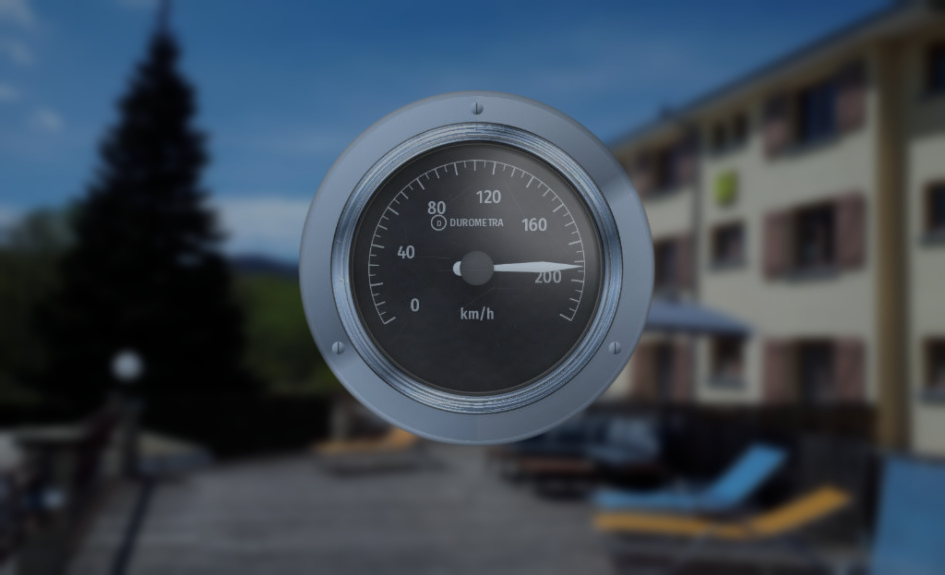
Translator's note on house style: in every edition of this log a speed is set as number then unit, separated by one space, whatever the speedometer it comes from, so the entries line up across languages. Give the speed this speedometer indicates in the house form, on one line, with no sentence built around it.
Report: 192.5 km/h
